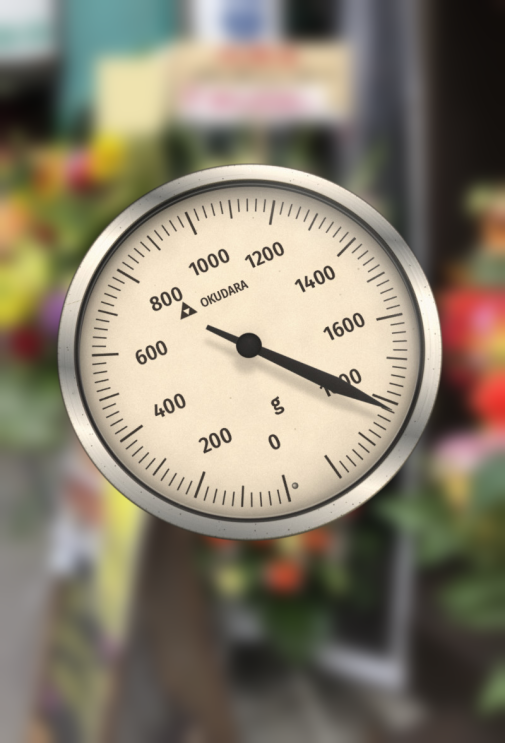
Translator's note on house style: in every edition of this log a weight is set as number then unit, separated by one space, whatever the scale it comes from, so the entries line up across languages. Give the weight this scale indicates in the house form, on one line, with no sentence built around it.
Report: 1820 g
